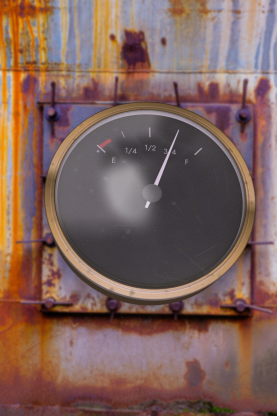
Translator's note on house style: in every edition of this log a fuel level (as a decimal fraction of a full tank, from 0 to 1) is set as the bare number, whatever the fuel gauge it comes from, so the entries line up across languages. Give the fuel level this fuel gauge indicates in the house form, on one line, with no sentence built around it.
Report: 0.75
